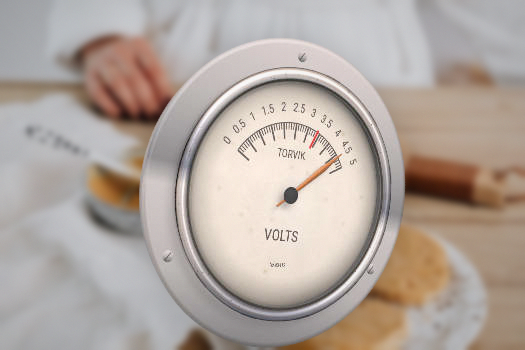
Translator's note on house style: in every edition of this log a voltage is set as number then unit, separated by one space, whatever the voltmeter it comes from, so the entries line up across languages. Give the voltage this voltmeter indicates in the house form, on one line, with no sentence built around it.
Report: 4.5 V
